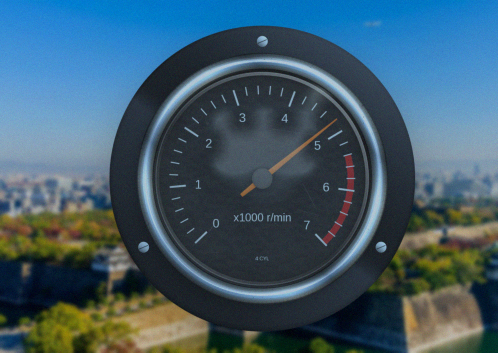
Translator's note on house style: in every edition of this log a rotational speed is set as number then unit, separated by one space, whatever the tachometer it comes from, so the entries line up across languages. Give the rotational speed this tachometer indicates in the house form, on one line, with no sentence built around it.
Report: 4800 rpm
